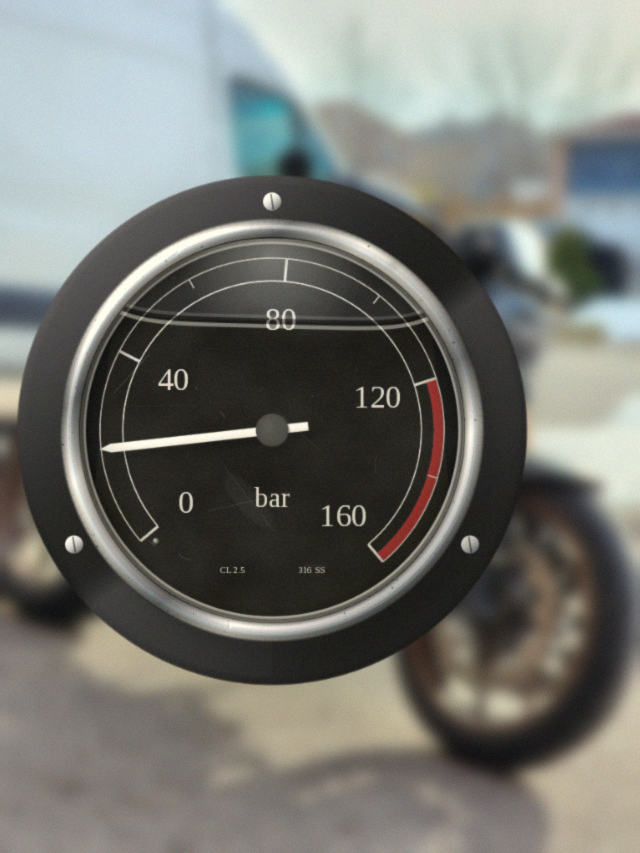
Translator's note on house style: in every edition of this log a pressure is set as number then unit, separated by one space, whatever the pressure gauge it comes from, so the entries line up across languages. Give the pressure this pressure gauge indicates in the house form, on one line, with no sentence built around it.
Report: 20 bar
